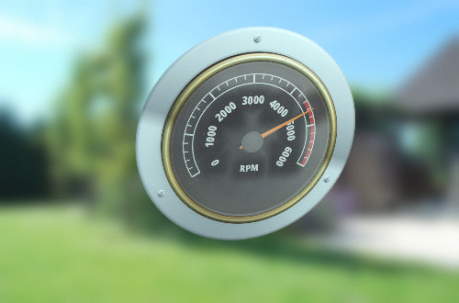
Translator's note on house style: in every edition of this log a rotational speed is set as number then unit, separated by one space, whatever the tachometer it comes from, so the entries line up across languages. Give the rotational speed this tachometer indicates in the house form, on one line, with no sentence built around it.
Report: 4600 rpm
